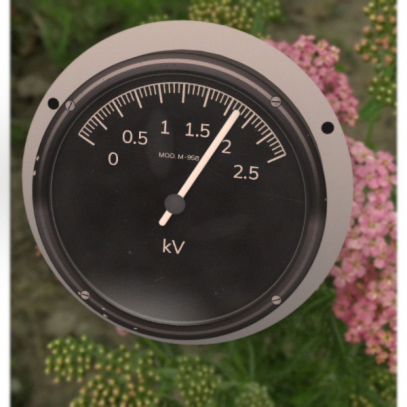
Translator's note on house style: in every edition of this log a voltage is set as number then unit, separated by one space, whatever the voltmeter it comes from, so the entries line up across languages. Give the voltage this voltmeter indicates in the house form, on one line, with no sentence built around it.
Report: 1.85 kV
